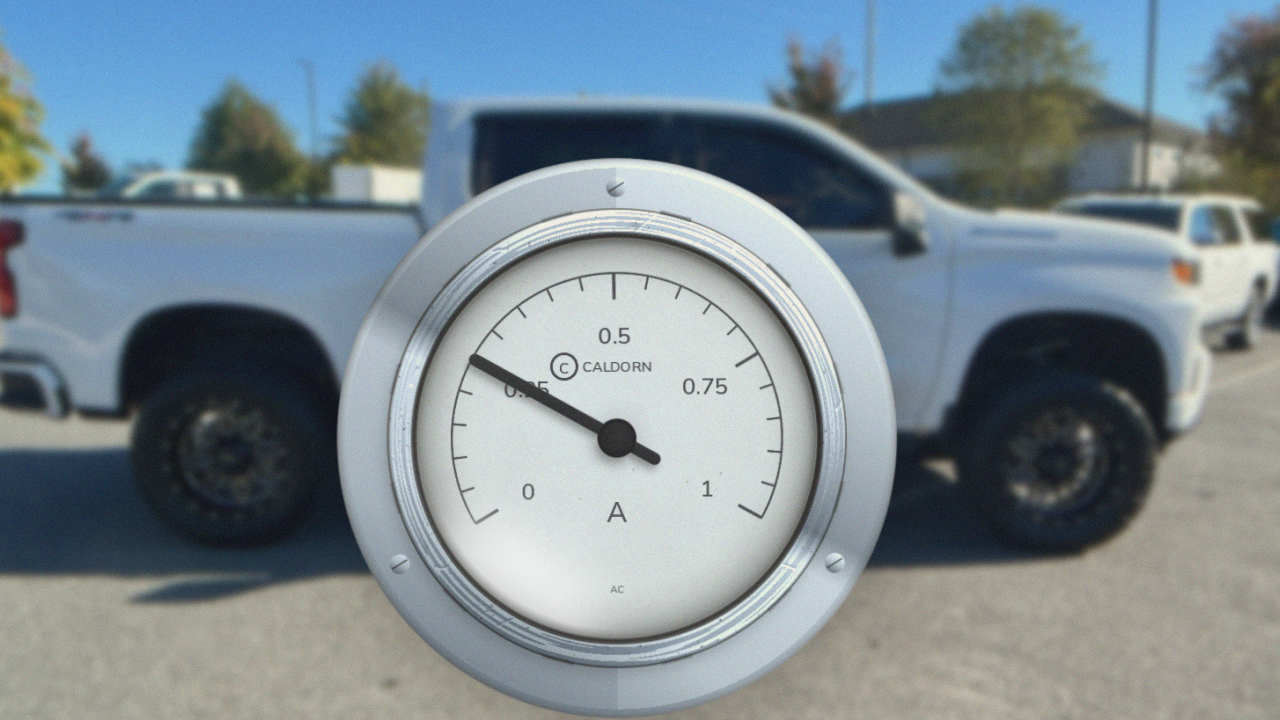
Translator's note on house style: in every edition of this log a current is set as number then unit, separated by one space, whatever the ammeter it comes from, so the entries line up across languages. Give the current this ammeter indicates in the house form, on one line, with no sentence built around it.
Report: 0.25 A
